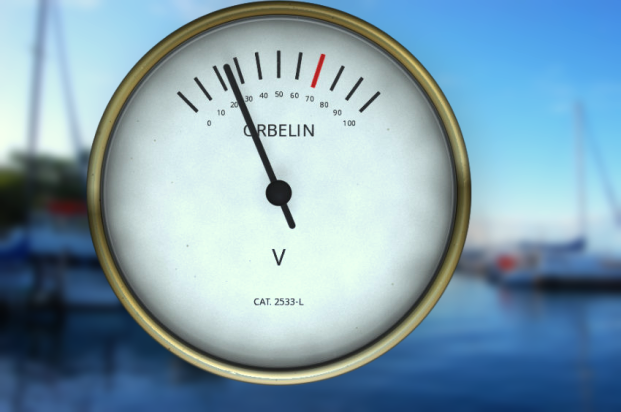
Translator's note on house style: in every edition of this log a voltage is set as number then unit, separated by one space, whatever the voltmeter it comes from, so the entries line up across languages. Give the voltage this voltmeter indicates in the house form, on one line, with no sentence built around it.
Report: 25 V
